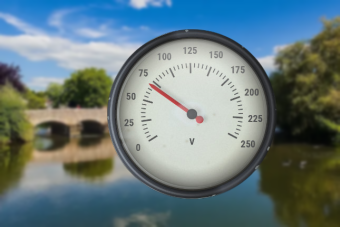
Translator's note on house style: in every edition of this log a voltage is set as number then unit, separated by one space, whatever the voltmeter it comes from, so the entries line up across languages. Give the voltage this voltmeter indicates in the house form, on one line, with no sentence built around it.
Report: 70 V
